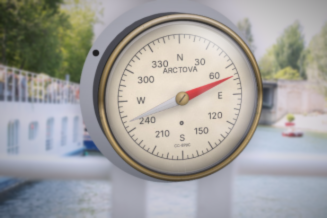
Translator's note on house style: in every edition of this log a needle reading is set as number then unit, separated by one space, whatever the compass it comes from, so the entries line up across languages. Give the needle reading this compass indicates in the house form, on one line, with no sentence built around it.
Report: 70 °
